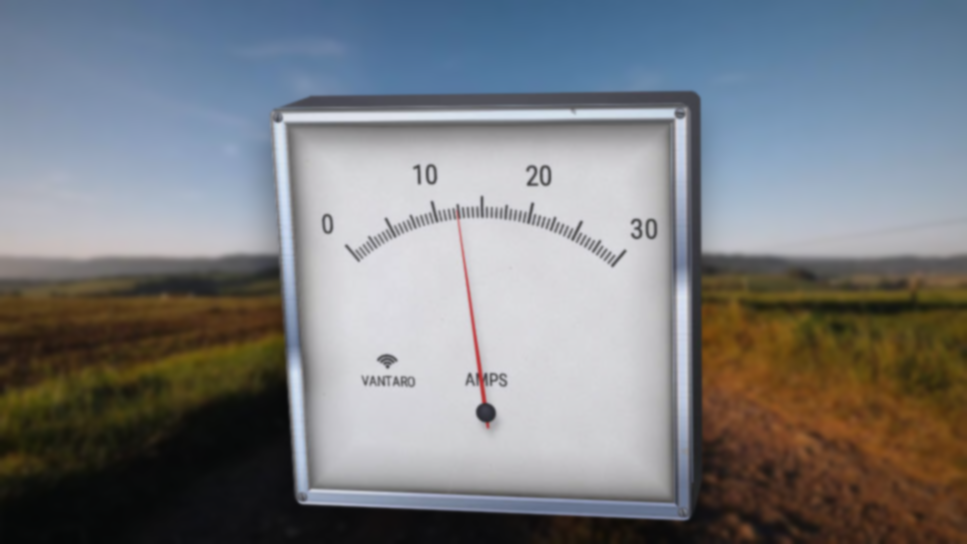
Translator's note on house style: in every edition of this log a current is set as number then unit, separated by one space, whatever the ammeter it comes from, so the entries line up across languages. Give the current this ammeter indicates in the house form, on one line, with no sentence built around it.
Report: 12.5 A
